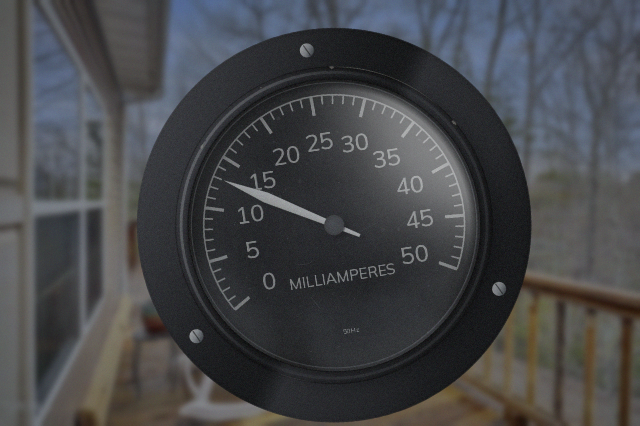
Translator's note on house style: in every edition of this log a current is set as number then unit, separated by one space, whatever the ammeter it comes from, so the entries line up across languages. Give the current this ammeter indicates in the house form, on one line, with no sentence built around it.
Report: 13 mA
